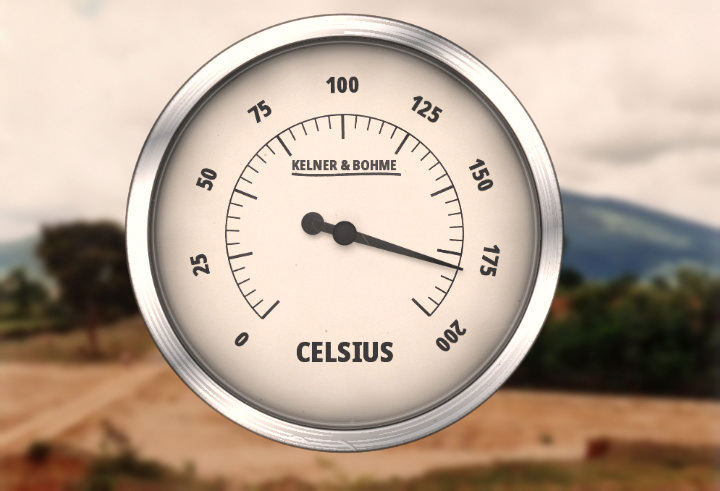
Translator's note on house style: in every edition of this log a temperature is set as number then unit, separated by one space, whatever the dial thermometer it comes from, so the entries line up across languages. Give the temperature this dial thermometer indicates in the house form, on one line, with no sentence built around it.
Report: 180 °C
